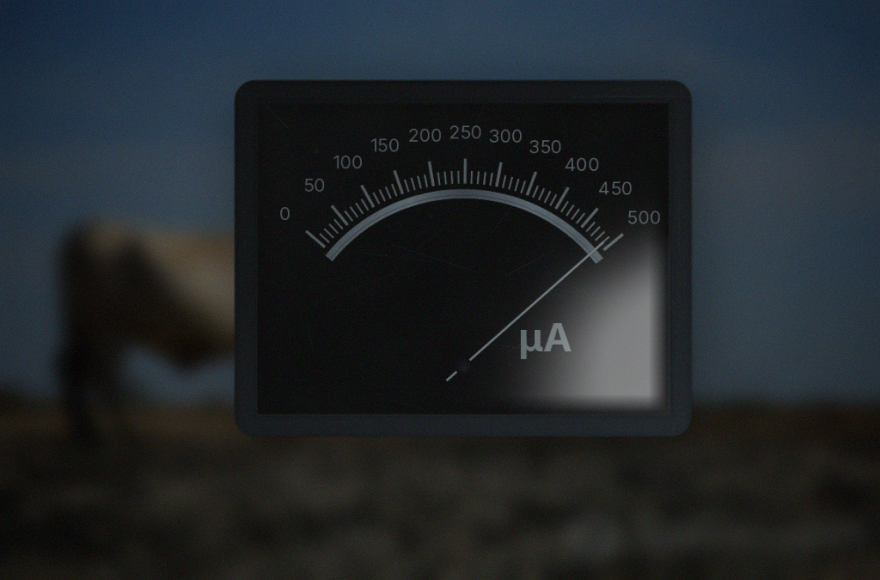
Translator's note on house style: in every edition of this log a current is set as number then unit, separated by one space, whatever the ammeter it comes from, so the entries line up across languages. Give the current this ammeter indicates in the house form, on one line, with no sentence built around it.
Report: 490 µA
